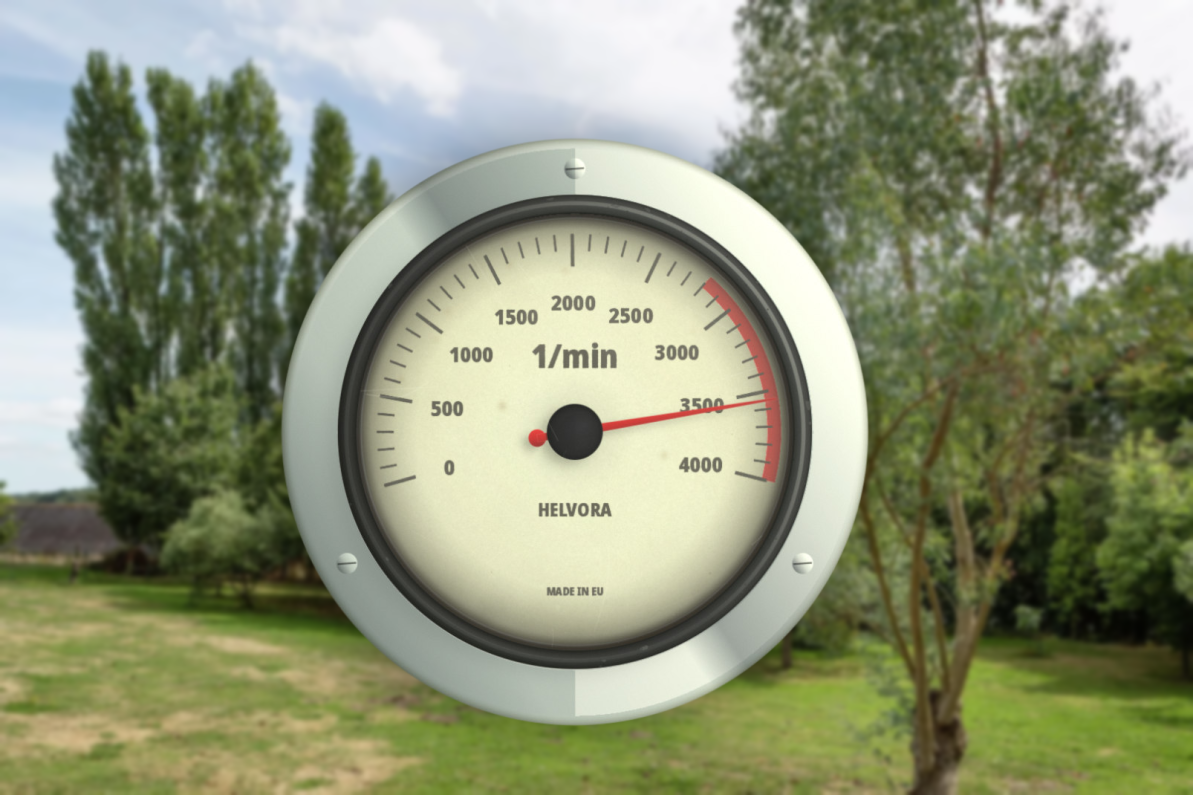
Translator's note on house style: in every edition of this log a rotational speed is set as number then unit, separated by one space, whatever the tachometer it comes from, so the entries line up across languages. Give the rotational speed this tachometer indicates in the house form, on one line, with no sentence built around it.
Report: 3550 rpm
